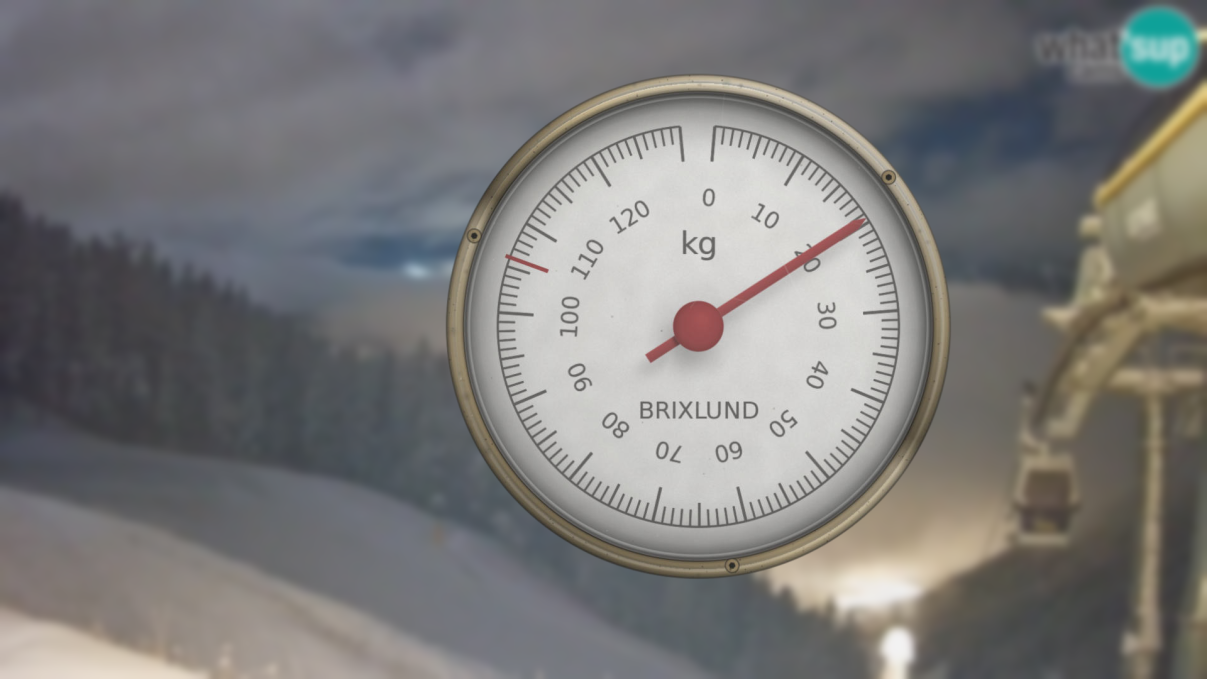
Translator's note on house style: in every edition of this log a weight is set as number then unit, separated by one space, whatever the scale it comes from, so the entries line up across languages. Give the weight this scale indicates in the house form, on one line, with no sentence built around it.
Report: 19.5 kg
